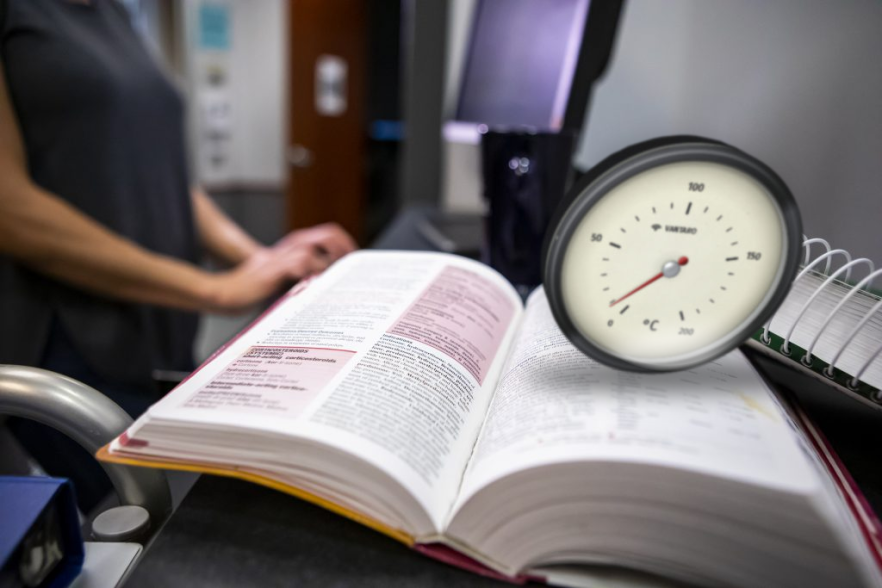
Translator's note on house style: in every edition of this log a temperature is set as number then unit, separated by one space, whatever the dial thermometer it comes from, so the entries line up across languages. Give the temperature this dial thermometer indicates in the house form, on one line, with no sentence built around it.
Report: 10 °C
